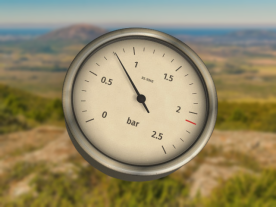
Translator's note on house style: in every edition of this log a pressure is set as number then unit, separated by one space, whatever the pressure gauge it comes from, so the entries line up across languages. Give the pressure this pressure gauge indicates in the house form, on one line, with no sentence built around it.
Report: 0.8 bar
